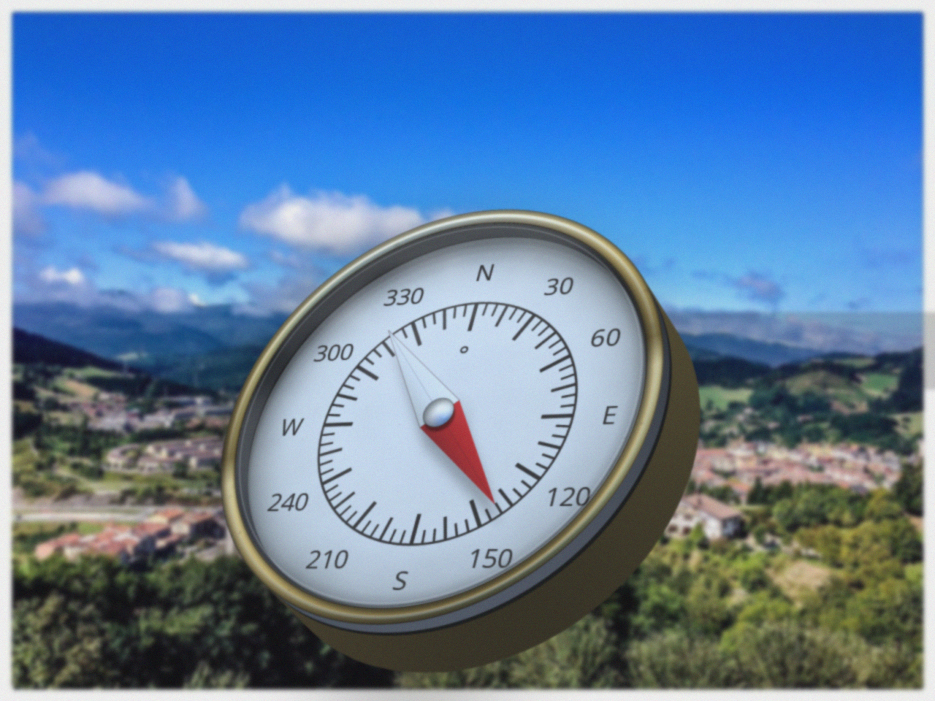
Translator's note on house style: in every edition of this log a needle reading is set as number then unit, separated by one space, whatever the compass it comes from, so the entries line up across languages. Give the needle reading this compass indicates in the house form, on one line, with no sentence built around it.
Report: 140 °
